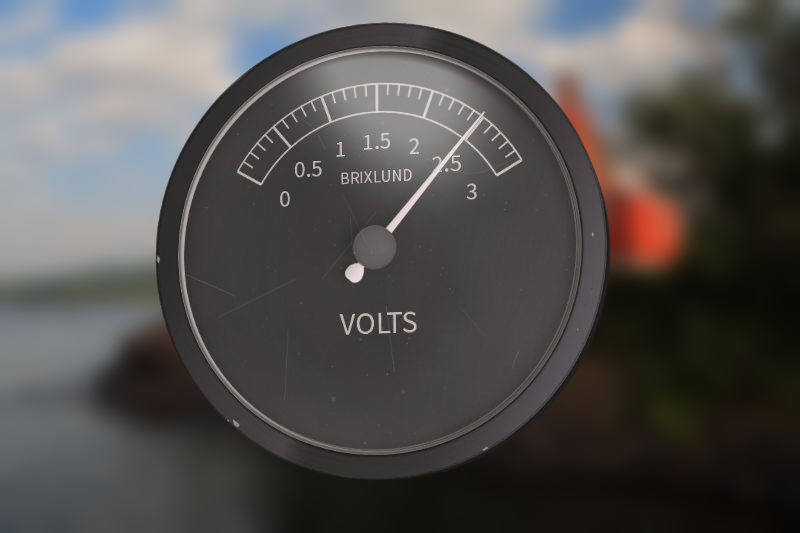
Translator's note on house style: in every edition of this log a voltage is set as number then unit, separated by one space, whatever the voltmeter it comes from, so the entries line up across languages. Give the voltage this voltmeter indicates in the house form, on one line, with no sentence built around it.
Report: 2.5 V
